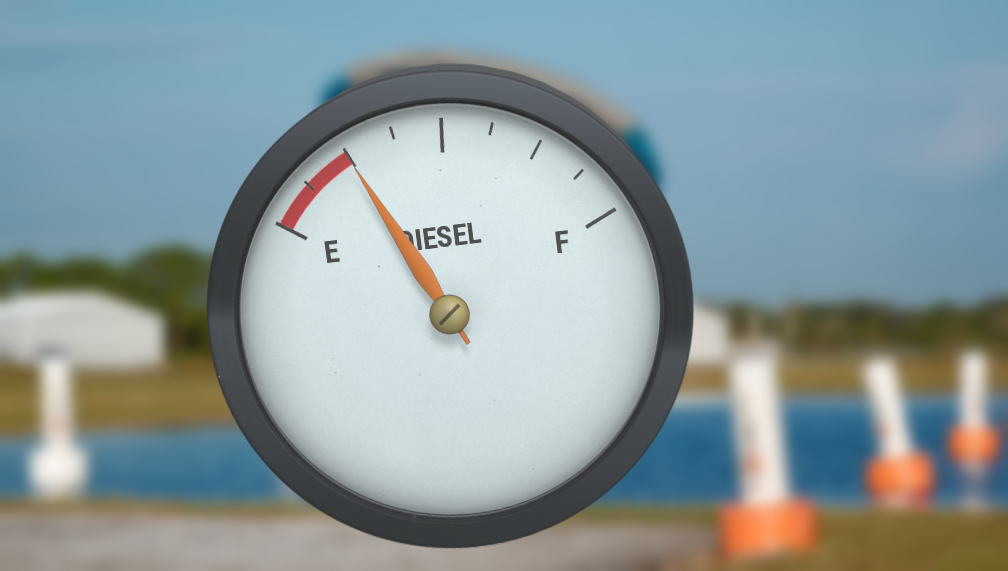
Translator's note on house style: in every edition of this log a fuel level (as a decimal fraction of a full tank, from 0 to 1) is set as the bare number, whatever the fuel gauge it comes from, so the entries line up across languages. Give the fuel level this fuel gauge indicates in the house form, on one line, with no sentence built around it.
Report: 0.25
